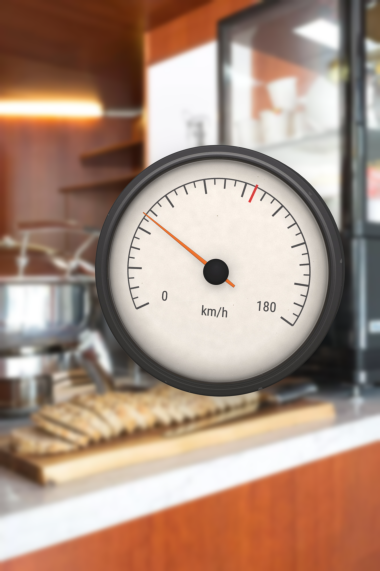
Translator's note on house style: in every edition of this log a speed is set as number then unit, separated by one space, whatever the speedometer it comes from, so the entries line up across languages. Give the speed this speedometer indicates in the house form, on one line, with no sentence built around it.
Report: 47.5 km/h
